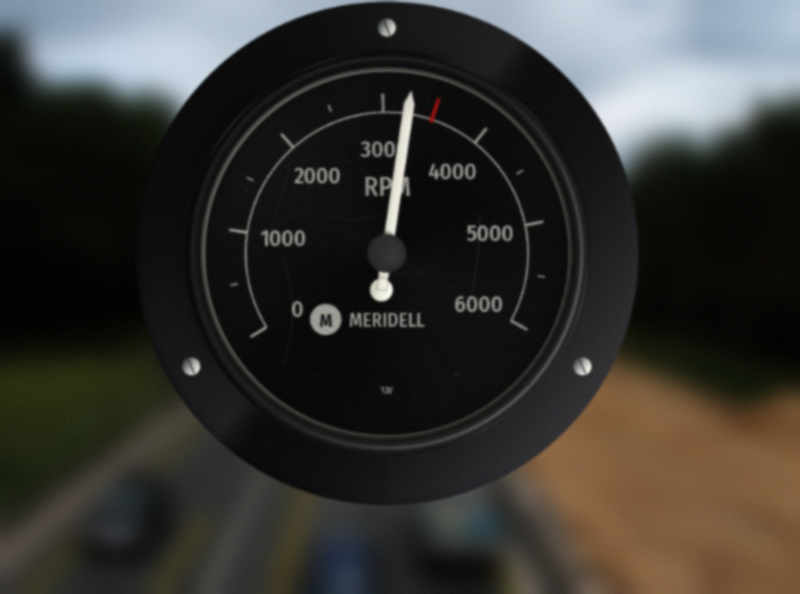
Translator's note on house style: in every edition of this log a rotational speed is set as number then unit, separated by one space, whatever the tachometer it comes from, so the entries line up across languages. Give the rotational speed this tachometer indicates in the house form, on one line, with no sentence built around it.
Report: 3250 rpm
